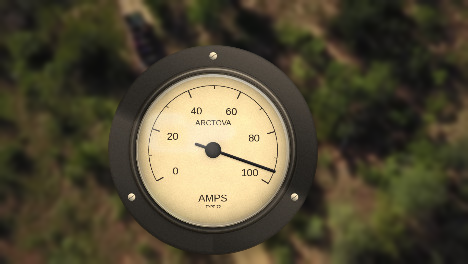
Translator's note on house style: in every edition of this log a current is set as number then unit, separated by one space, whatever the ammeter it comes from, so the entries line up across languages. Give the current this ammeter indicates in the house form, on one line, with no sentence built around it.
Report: 95 A
